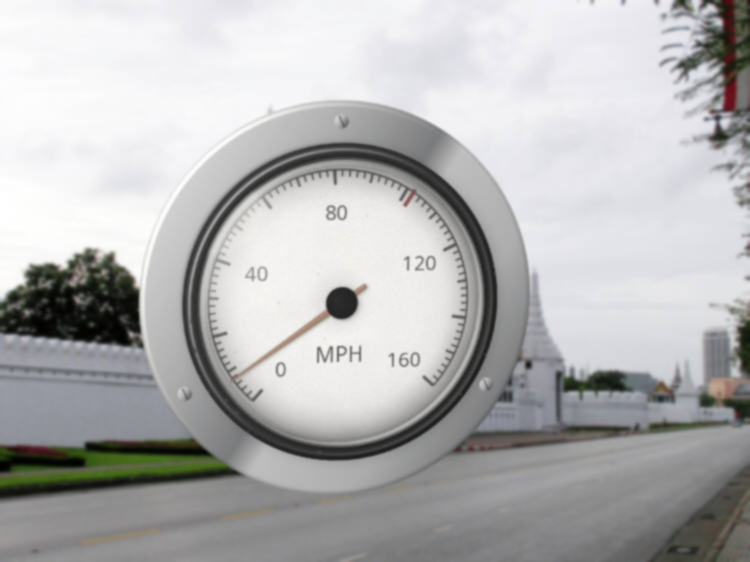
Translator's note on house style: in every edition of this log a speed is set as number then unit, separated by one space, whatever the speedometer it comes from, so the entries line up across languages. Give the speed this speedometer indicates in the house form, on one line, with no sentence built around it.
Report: 8 mph
